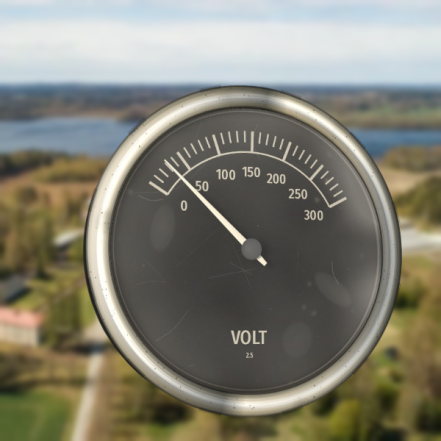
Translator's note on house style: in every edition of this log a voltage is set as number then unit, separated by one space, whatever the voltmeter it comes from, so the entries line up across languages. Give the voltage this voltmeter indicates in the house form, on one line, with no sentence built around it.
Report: 30 V
